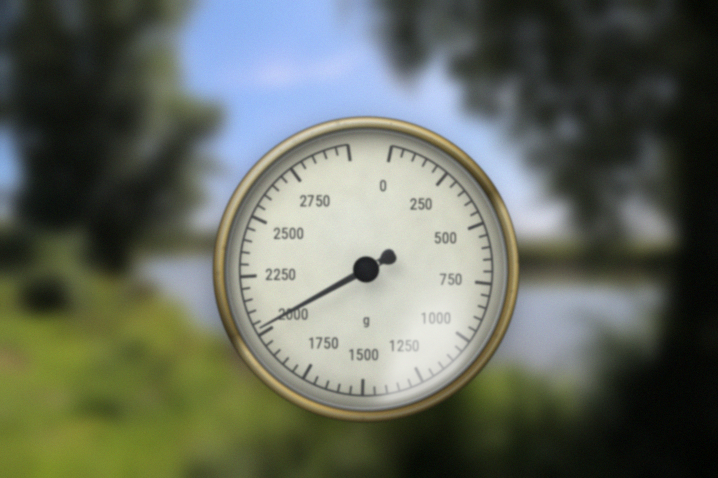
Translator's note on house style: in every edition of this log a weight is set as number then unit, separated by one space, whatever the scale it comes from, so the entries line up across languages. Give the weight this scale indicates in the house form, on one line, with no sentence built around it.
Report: 2025 g
